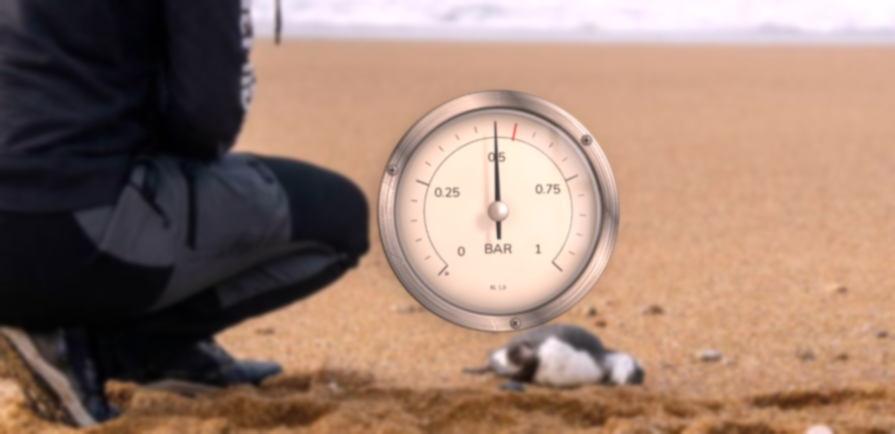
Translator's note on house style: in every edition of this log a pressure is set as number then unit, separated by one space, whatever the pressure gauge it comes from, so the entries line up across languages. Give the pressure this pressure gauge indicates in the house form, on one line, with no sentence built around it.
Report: 0.5 bar
